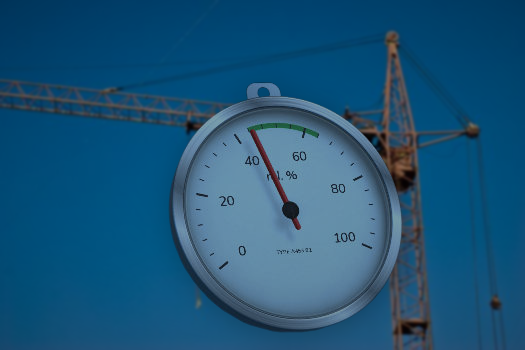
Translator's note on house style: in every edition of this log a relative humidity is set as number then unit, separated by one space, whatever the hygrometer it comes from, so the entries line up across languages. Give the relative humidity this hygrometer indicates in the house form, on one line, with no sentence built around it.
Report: 44 %
